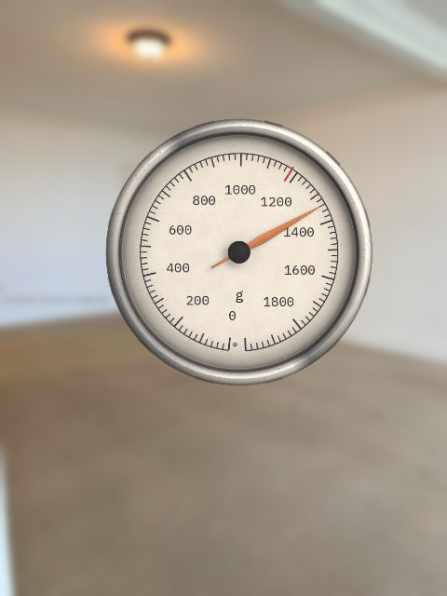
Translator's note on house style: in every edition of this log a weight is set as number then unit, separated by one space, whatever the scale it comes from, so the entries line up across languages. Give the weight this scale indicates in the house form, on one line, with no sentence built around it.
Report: 1340 g
